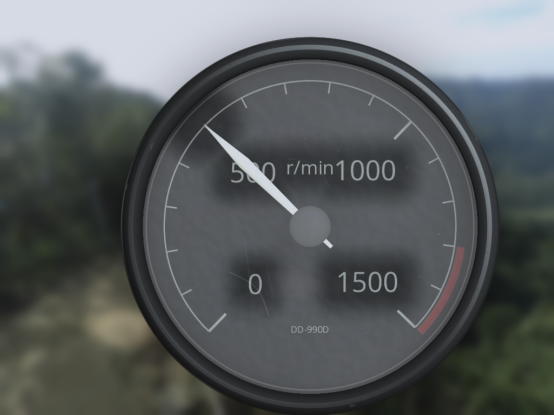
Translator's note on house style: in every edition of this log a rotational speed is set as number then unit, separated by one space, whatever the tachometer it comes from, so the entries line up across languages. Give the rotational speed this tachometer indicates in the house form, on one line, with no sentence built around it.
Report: 500 rpm
